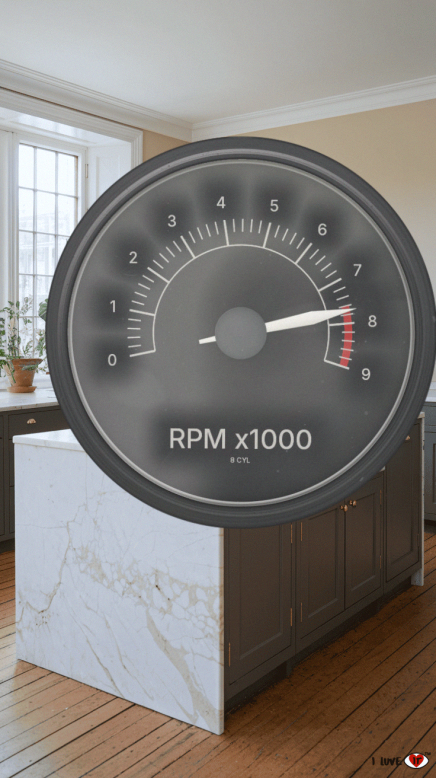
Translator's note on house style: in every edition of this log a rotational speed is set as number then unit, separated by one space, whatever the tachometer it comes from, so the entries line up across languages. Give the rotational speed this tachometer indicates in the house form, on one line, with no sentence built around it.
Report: 7700 rpm
